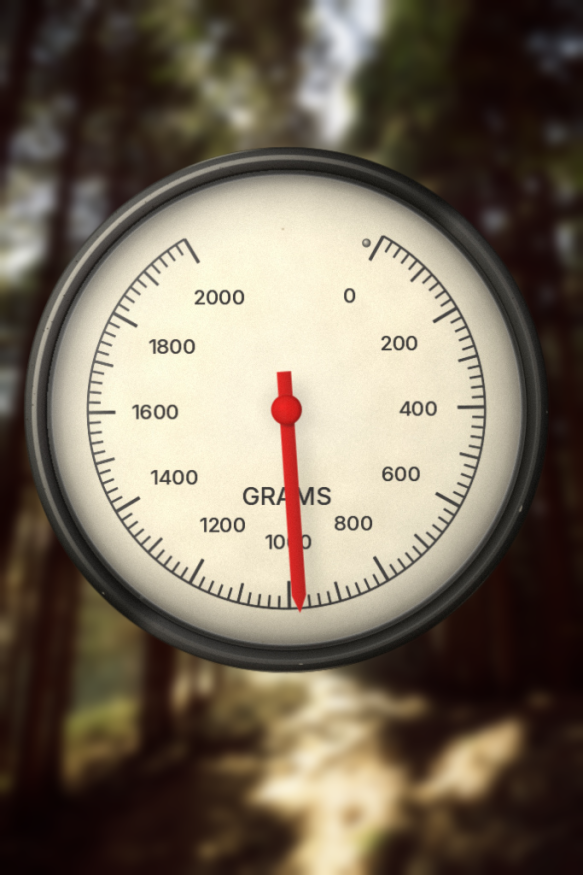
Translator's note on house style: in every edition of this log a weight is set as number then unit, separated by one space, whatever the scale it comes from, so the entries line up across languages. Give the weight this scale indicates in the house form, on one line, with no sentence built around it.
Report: 980 g
